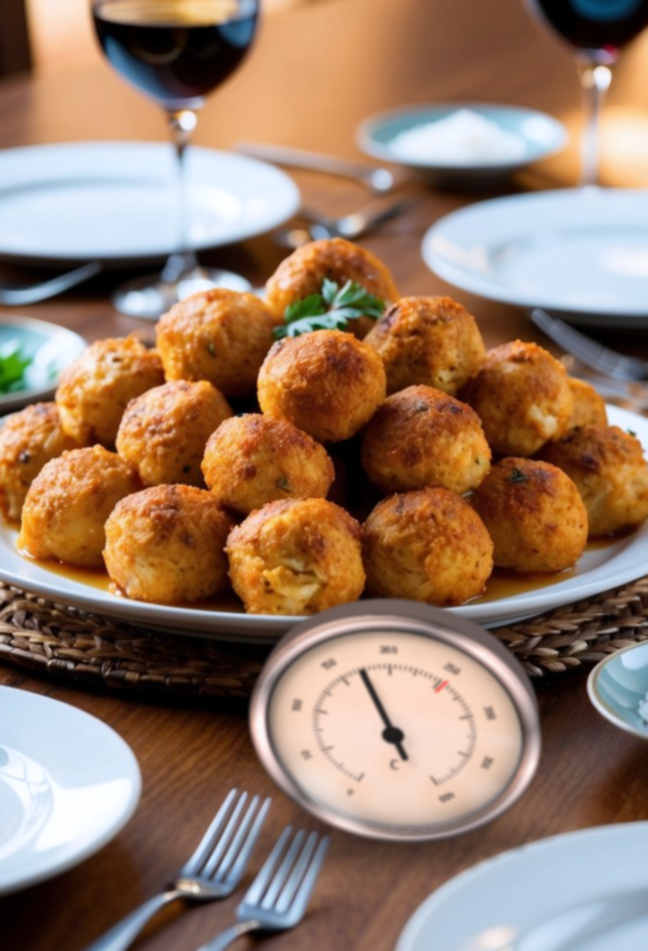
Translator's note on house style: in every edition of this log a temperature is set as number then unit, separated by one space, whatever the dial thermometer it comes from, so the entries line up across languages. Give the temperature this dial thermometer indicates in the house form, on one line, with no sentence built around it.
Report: 175 °C
